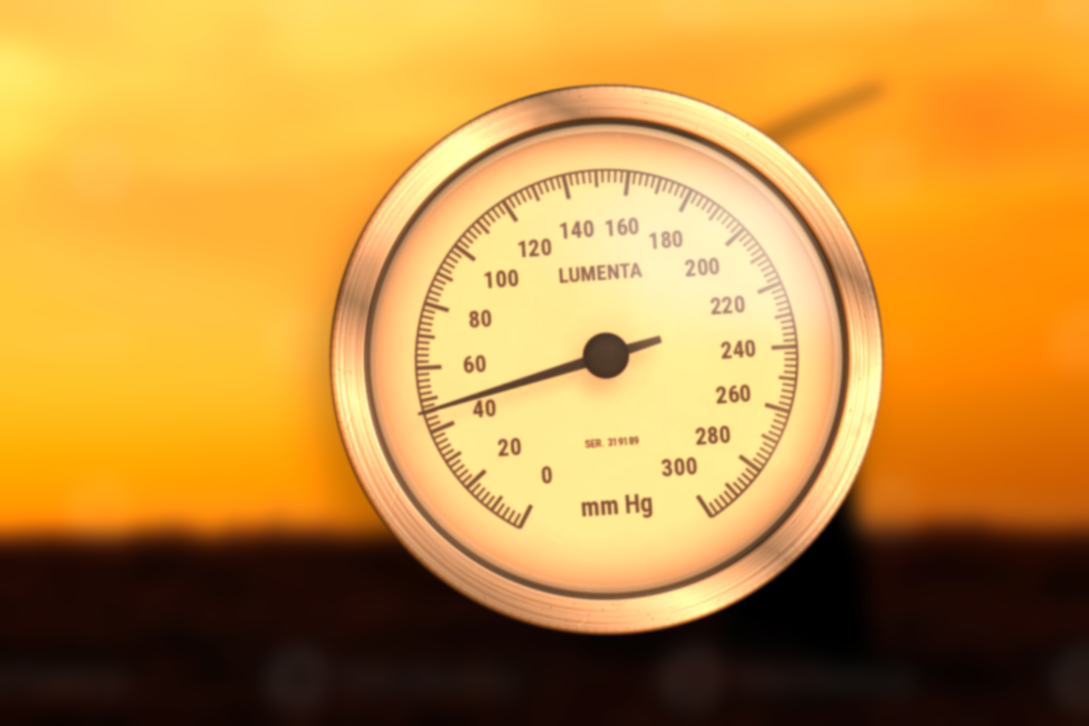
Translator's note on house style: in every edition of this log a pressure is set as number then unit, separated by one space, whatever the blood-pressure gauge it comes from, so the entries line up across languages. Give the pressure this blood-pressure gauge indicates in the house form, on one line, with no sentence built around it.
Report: 46 mmHg
